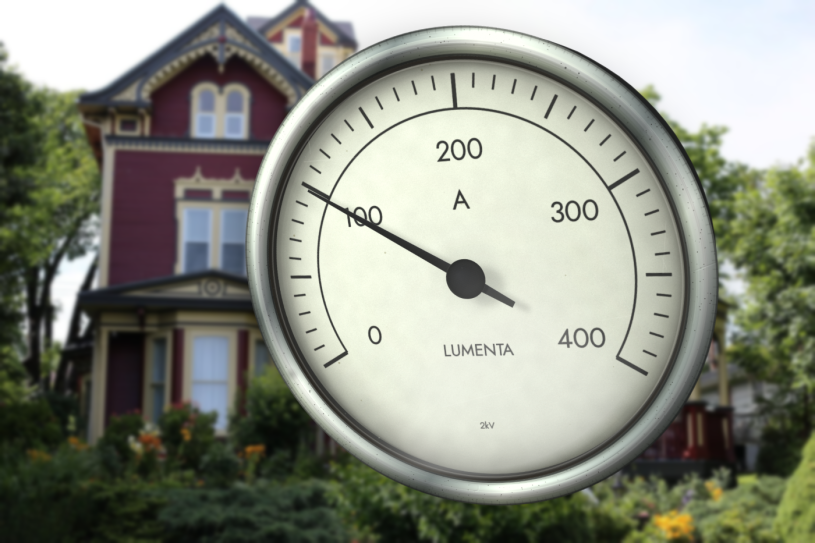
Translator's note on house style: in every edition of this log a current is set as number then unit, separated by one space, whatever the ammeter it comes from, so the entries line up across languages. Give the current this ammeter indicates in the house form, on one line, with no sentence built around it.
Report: 100 A
